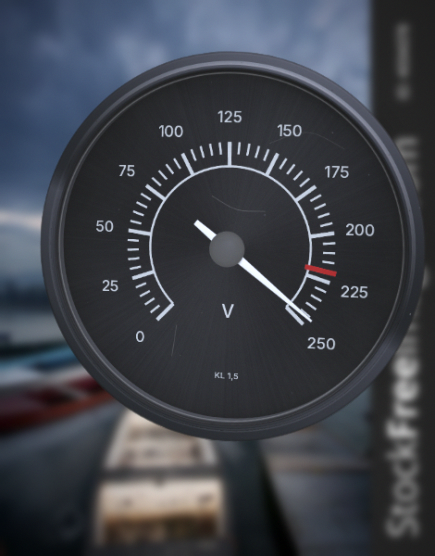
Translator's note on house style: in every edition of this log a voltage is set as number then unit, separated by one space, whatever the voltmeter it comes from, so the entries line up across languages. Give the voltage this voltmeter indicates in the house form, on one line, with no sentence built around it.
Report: 245 V
